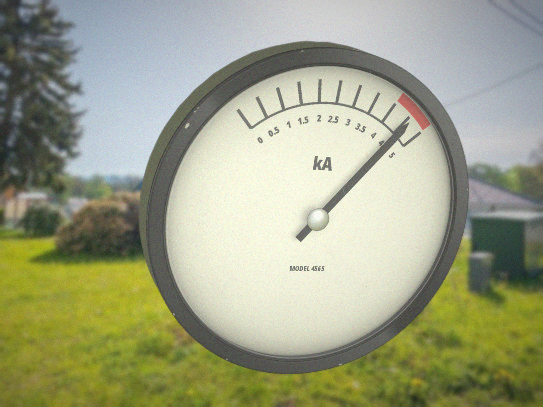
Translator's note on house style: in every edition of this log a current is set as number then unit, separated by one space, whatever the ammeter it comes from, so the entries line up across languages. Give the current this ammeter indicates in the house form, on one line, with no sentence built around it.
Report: 4.5 kA
